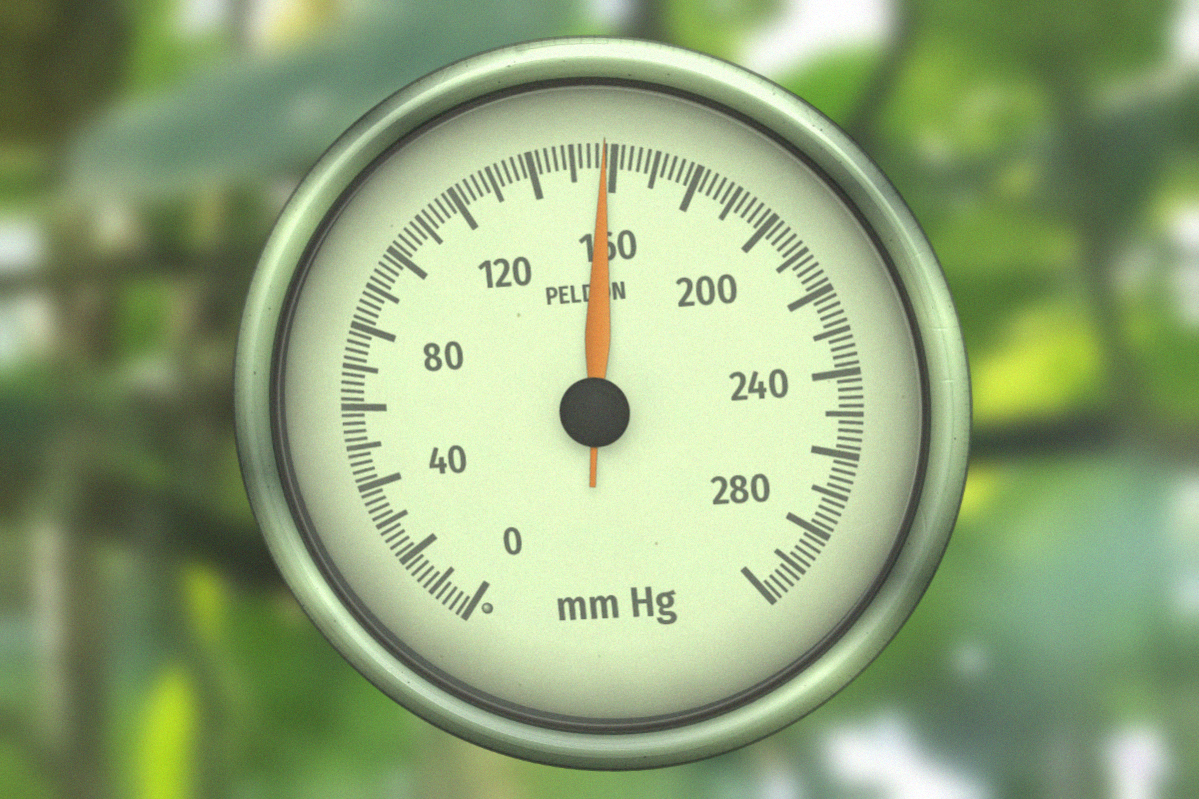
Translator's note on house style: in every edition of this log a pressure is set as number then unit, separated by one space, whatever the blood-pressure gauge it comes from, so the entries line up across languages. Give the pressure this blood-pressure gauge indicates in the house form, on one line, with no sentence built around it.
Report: 158 mmHg
